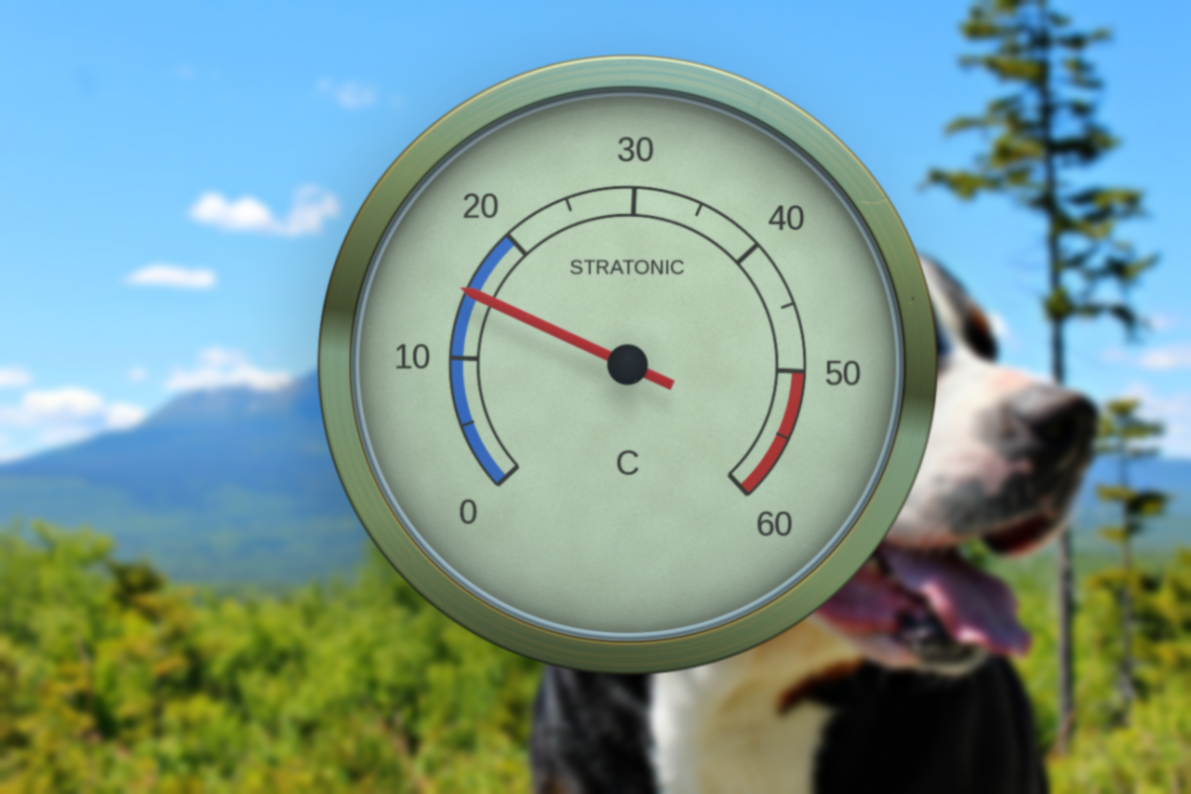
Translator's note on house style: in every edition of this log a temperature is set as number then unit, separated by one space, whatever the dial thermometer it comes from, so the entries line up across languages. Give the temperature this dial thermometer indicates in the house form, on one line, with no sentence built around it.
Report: 15 °C
